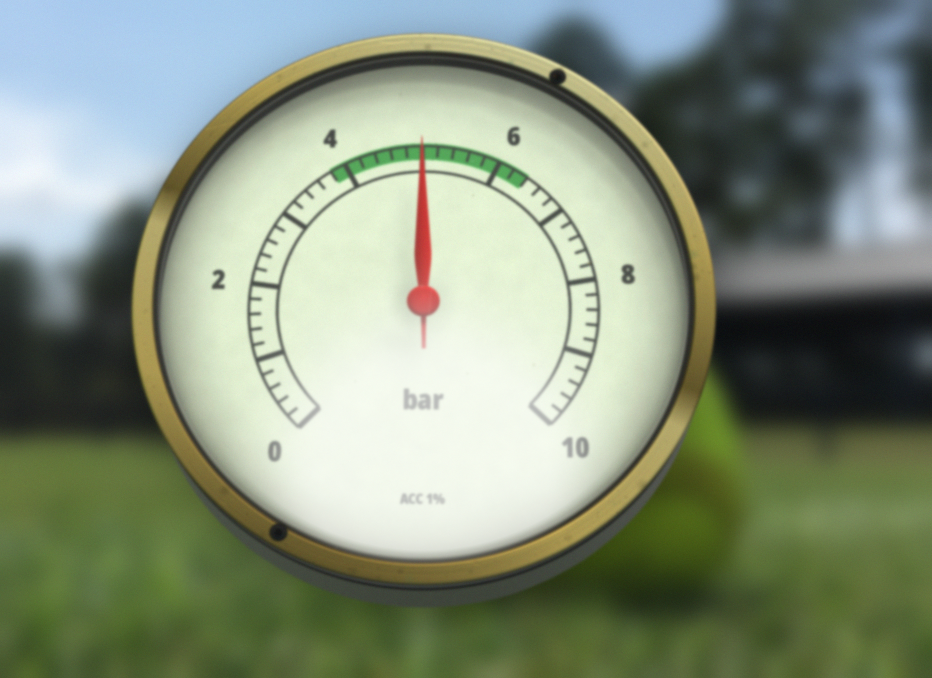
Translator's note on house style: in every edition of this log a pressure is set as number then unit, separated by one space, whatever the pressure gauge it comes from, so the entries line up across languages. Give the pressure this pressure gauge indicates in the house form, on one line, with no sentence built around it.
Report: 5 bar
